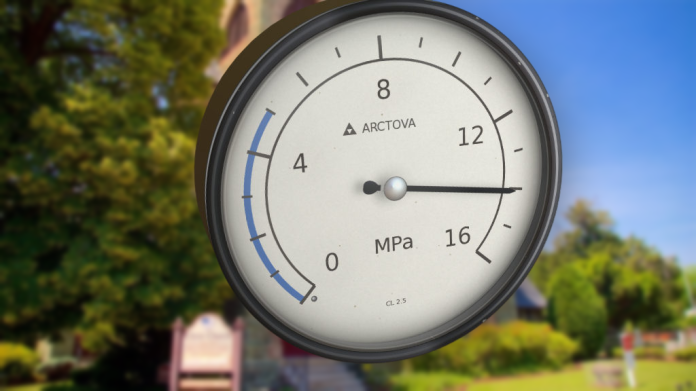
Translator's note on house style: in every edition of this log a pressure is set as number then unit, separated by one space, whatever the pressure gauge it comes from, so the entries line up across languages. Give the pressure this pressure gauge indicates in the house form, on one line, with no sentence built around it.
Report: 14 MPa
